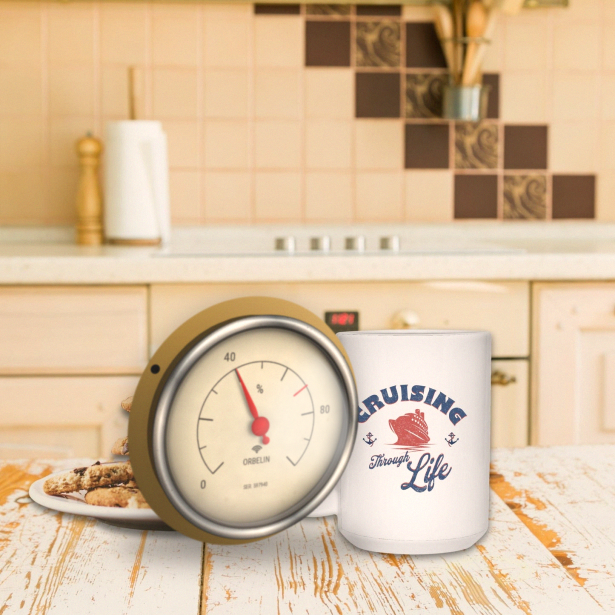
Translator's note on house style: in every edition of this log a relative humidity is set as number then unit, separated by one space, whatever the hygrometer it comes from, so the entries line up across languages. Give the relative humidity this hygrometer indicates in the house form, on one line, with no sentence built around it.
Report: 40 %
